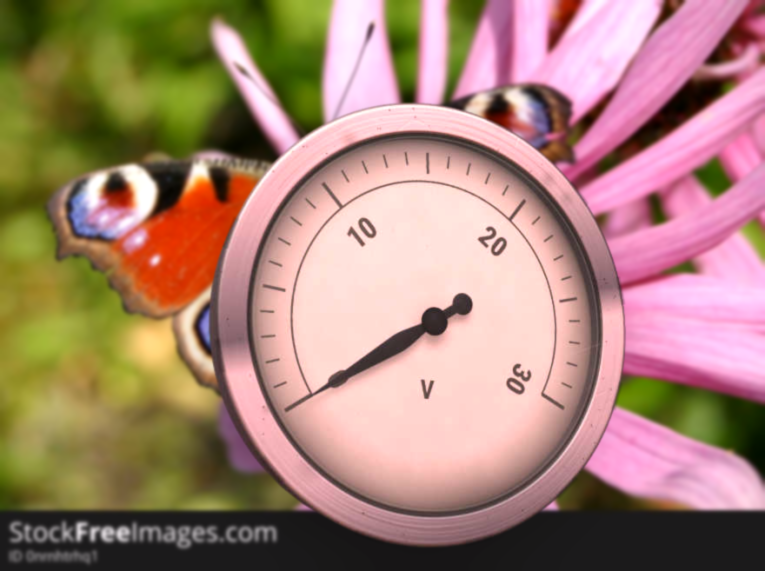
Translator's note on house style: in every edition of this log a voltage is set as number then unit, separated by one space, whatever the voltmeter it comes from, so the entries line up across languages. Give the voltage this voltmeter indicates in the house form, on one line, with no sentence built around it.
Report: 0 V
